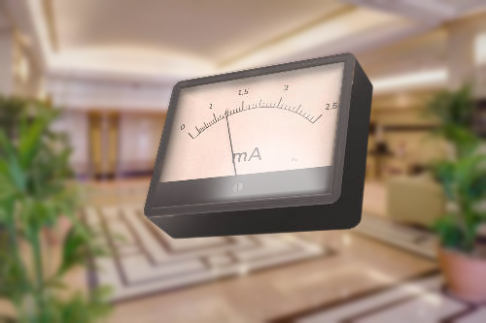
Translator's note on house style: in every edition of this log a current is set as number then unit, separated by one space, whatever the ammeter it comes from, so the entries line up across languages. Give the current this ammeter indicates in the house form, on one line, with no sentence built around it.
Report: 1.25 mA
